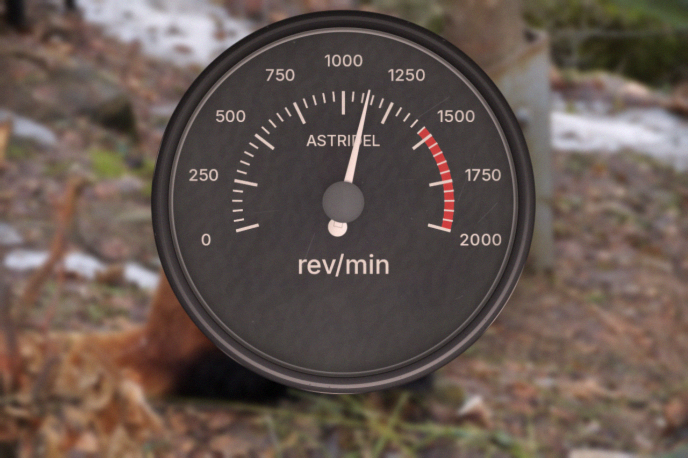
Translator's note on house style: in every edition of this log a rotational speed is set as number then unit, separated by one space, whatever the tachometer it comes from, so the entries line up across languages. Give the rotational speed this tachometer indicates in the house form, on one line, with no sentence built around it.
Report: 1125 rpm
